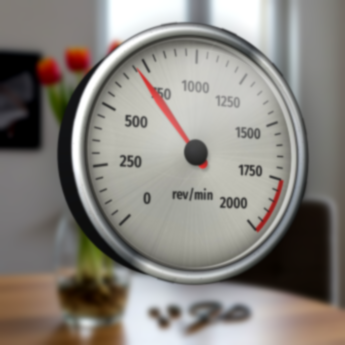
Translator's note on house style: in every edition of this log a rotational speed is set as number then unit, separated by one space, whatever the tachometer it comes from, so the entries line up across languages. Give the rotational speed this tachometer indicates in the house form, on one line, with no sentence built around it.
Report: 700 rpm
